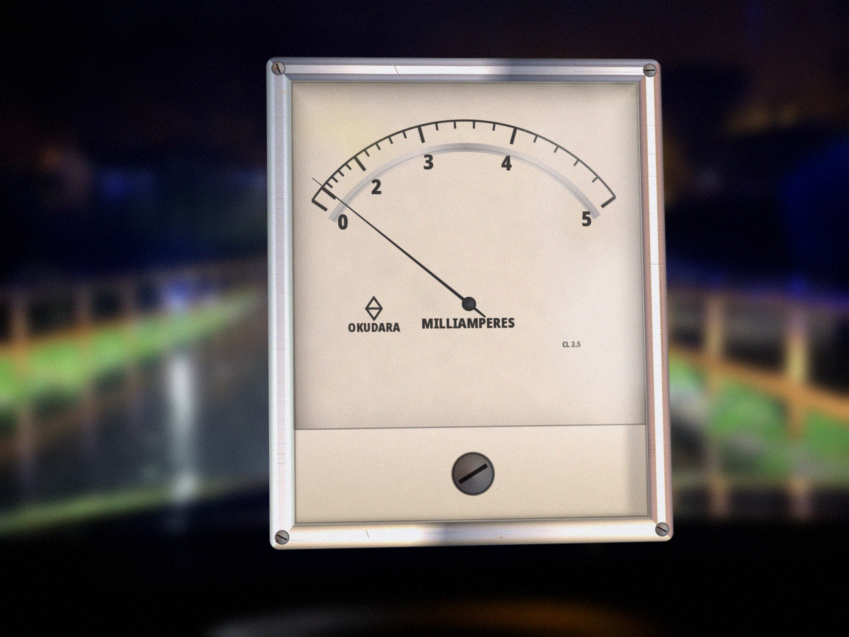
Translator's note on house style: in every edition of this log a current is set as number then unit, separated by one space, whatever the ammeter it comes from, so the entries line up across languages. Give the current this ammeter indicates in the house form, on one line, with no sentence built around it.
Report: 1 mA
